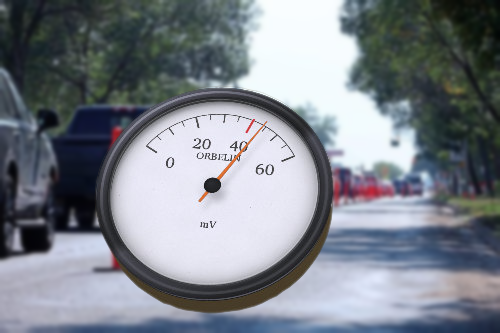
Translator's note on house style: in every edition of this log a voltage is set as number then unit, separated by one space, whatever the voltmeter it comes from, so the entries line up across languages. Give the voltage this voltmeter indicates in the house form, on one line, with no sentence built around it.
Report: 45 mV
